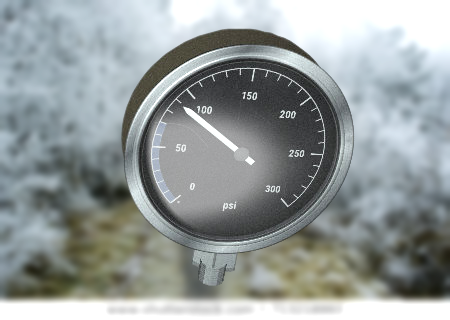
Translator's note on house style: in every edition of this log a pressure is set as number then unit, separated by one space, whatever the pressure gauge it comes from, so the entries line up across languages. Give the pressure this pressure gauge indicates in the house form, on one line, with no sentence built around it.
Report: 90 psi
